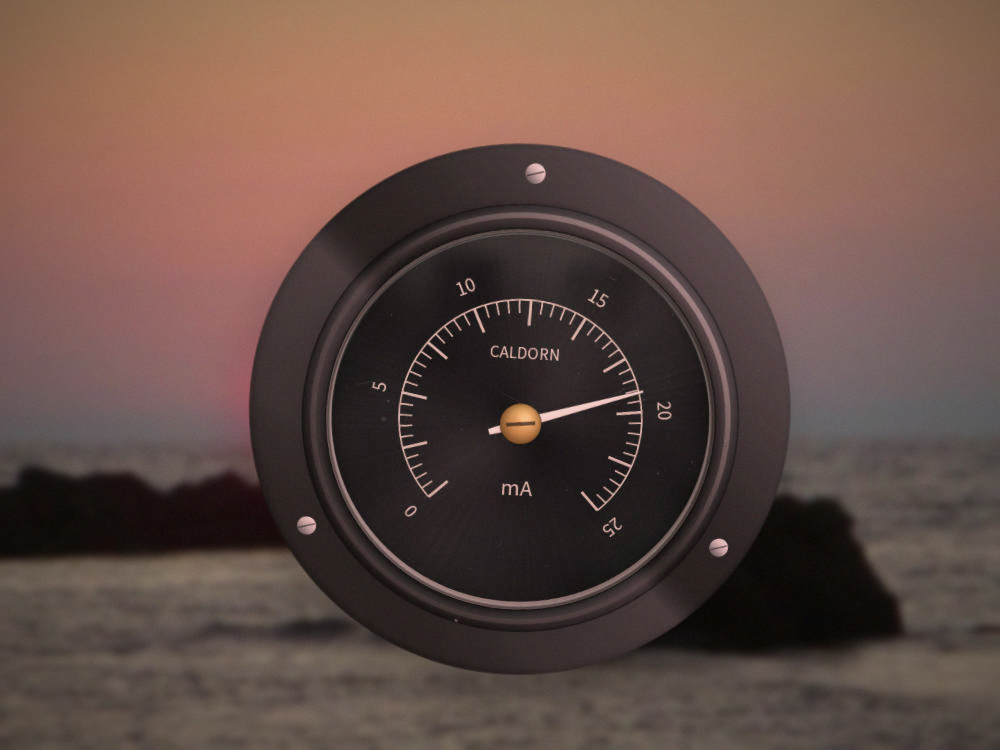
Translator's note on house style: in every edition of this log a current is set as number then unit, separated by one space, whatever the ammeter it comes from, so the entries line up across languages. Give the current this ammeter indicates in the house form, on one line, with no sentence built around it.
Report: 19 mA
